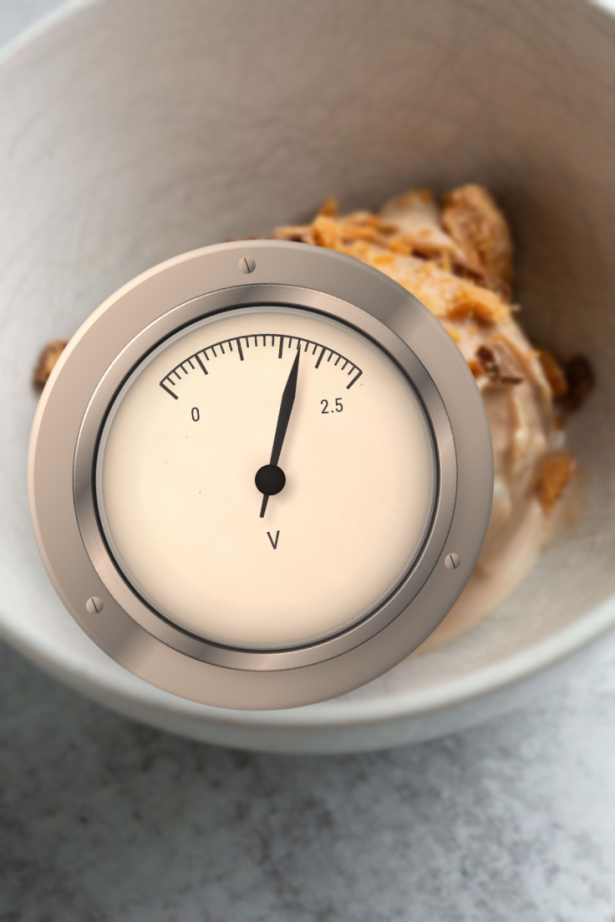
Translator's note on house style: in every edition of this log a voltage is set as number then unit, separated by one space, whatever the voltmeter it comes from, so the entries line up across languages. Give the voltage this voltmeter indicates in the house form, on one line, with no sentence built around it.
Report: 1.7 V
